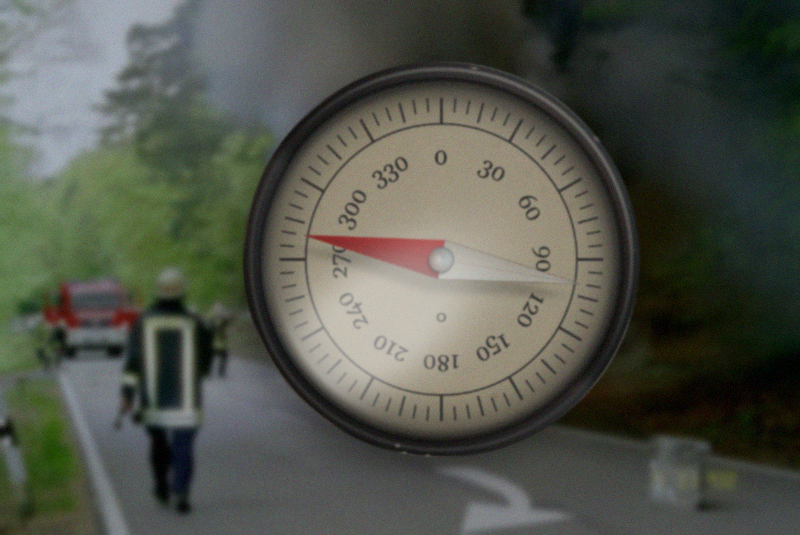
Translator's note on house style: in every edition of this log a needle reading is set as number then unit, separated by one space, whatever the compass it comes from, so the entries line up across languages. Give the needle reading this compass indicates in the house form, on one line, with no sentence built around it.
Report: 280 °
